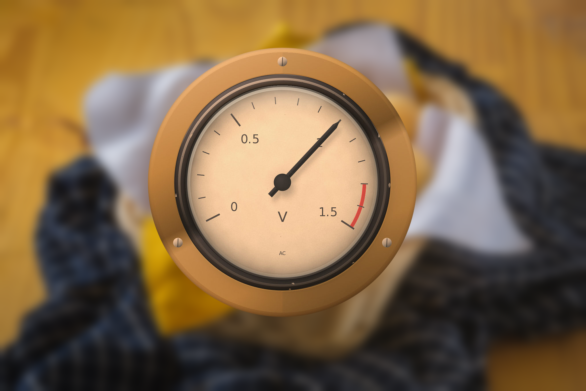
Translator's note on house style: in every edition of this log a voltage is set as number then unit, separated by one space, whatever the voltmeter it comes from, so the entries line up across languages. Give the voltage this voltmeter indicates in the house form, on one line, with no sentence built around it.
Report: 1 V
